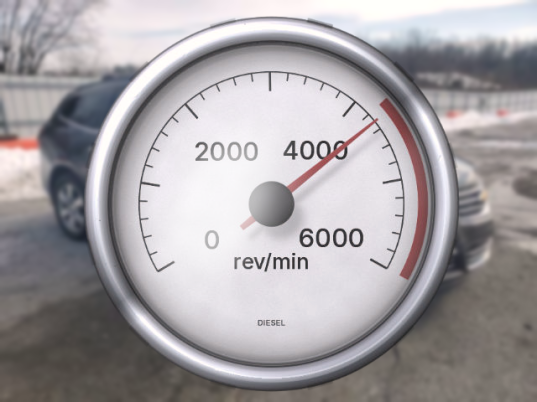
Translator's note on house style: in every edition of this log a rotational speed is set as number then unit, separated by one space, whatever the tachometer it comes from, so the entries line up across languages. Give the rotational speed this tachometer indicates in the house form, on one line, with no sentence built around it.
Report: 4300 rpm
